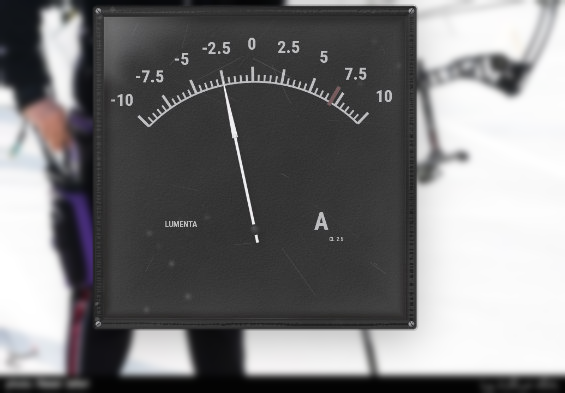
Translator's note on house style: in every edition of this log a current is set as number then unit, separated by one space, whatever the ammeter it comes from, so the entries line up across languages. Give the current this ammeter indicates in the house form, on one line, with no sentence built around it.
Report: -2.5 A
